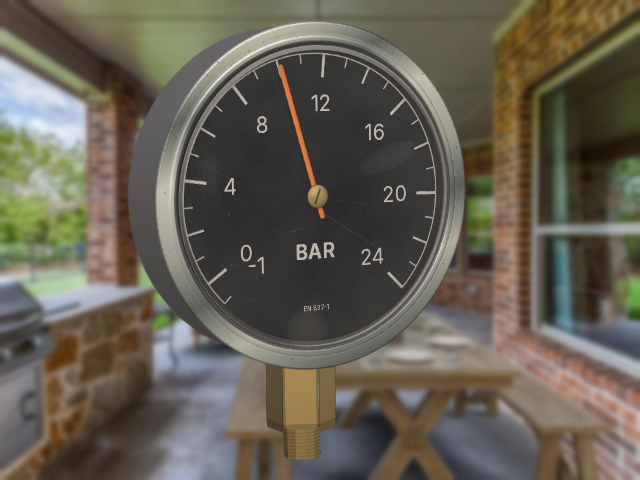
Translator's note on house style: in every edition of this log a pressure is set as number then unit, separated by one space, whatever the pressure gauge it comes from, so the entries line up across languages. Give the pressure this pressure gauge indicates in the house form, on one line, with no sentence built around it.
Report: 10 bar
